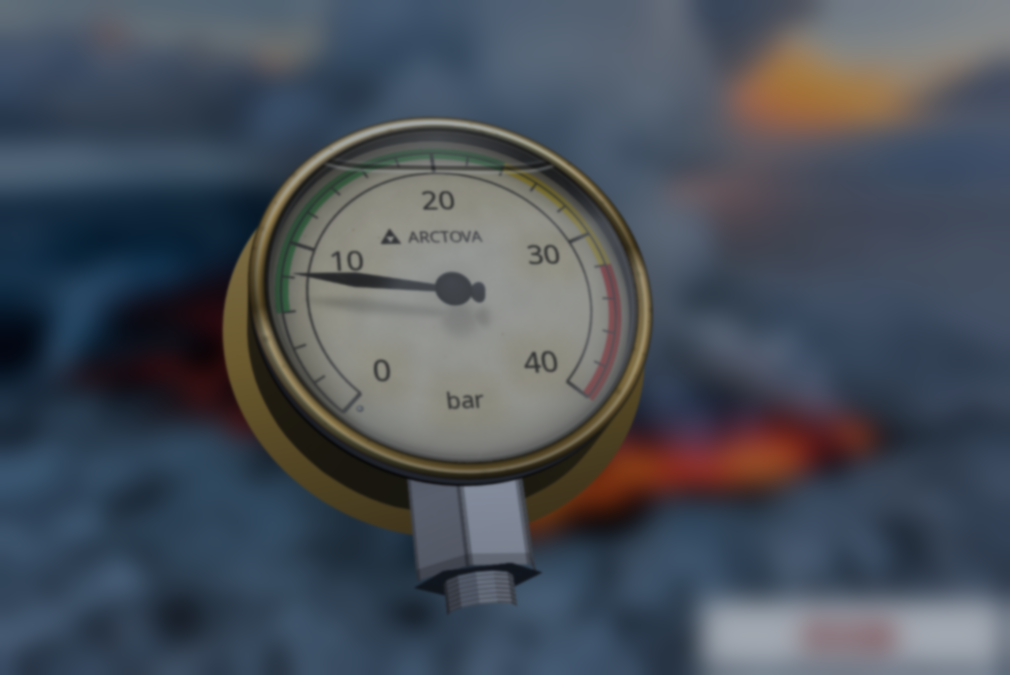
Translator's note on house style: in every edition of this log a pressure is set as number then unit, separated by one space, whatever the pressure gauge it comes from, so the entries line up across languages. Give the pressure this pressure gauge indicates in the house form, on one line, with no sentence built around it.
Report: 8 bar
